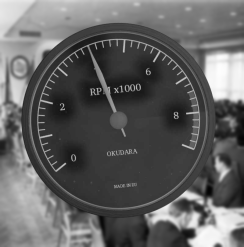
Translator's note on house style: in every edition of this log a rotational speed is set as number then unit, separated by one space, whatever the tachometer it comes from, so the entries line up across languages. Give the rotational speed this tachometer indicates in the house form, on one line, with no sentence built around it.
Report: 4000 rpm
